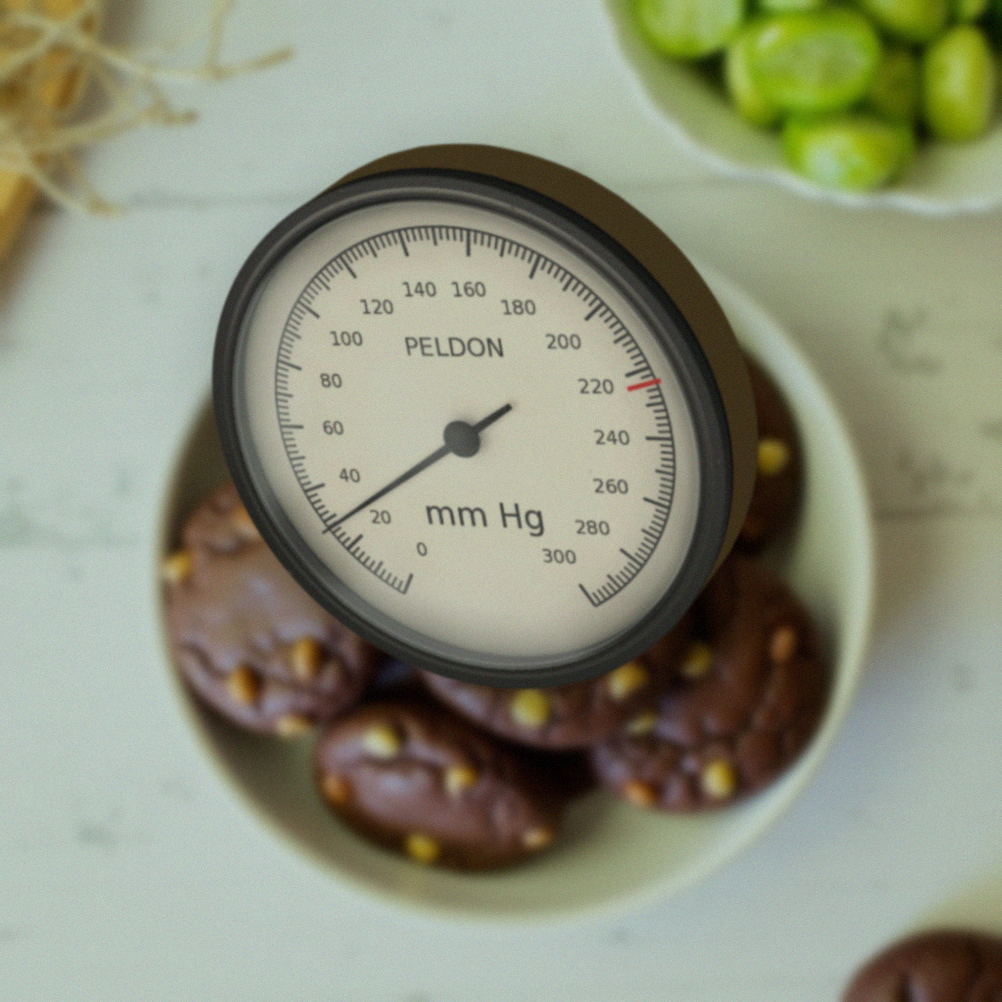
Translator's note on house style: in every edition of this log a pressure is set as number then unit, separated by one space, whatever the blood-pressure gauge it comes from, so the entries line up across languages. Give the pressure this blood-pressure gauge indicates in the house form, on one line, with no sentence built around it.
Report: 28 mmHg
